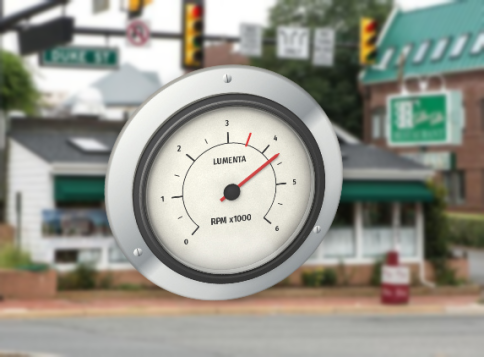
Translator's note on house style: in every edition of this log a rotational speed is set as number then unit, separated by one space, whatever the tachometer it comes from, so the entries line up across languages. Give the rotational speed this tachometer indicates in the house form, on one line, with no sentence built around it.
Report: 4250 rpm
